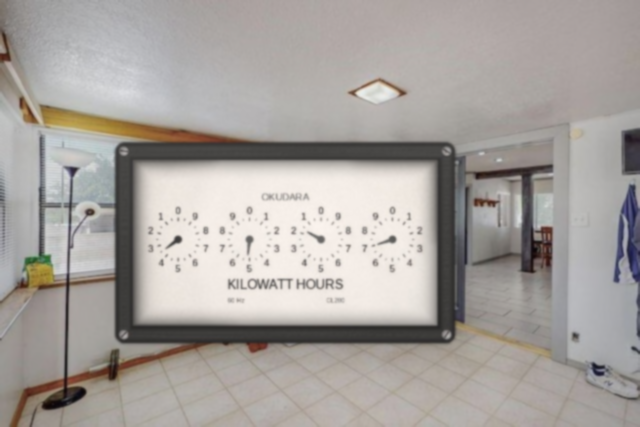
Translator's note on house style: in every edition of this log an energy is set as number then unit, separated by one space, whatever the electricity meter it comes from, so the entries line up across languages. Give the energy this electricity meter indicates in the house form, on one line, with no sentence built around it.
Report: 3517 kWh
